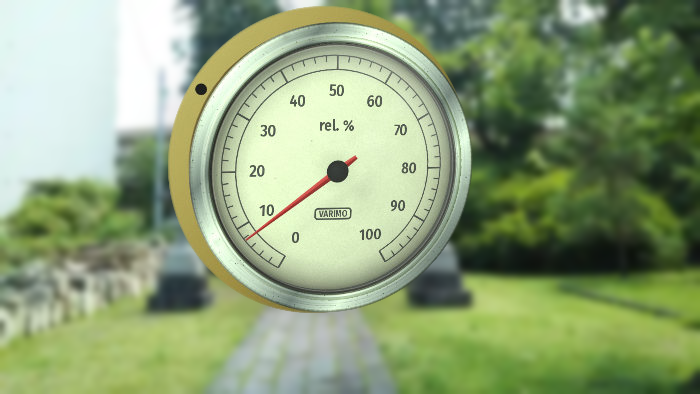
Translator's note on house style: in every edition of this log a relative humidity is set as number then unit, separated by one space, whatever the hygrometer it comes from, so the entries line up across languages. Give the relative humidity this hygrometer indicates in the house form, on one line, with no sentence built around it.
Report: 8 %
